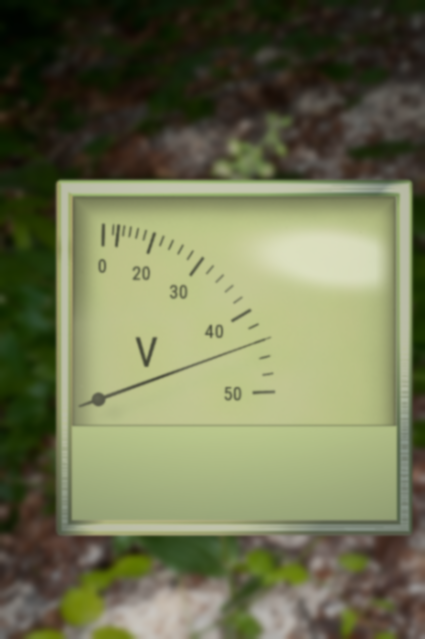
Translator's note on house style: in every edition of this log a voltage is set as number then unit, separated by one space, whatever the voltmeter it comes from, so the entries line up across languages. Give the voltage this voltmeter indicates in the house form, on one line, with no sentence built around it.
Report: 44 V
